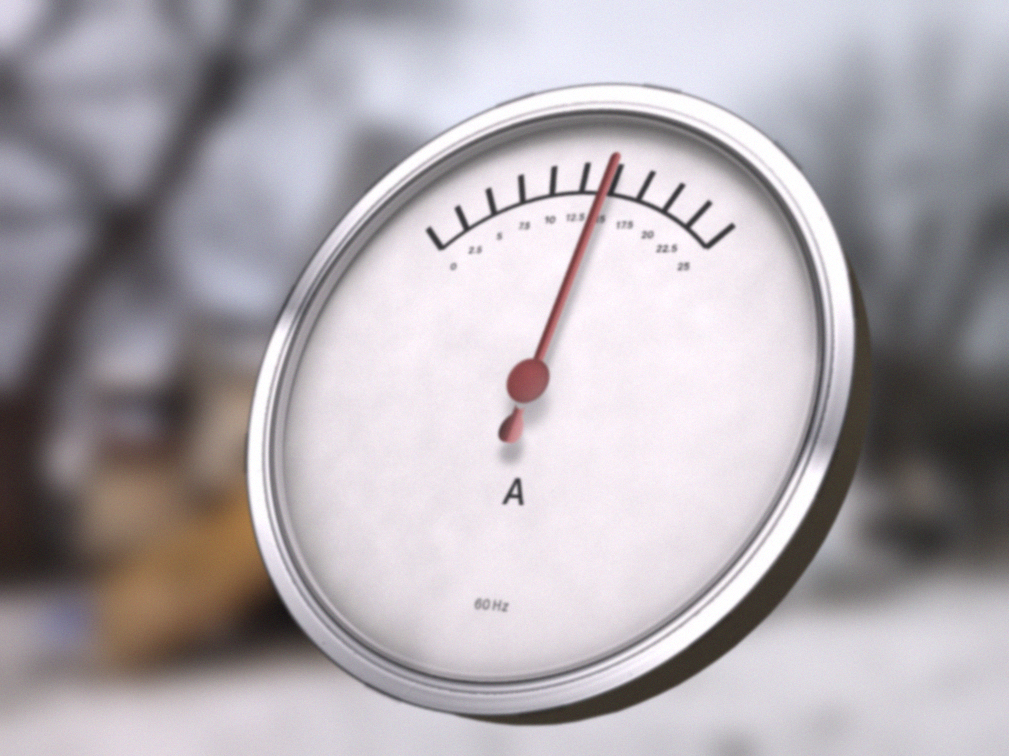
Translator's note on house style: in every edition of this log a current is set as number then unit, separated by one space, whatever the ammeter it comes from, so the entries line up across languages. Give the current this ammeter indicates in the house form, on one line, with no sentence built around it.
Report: 15 A
